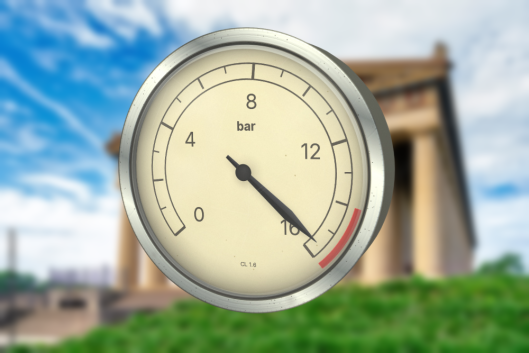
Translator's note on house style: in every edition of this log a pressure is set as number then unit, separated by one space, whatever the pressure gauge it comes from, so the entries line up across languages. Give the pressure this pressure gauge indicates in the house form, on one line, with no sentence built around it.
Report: 15.5 bar
